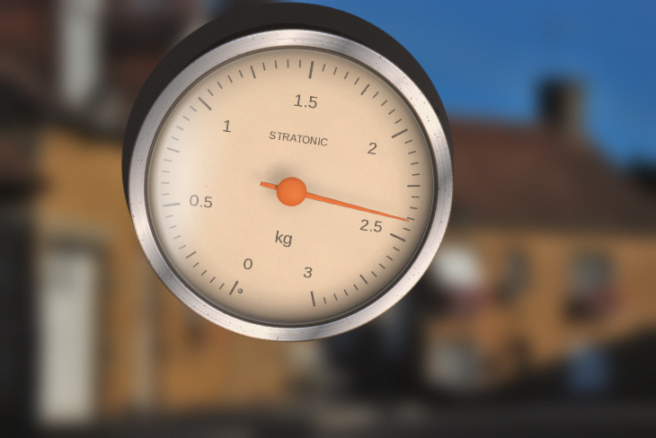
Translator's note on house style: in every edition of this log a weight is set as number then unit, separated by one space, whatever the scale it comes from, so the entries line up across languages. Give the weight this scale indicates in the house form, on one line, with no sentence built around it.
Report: 2.4 kg
